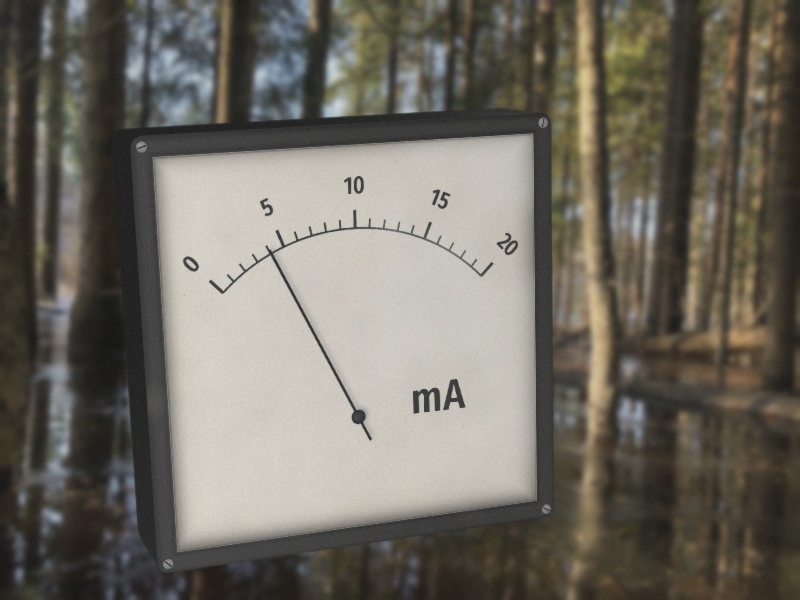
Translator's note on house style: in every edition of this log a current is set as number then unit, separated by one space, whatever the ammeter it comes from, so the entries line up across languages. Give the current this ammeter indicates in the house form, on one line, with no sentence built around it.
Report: 4 mA
